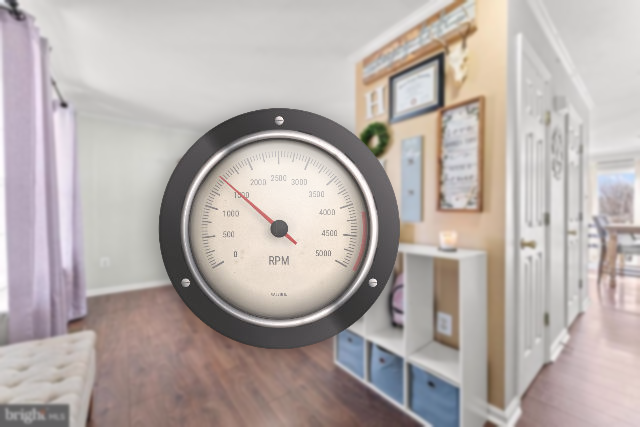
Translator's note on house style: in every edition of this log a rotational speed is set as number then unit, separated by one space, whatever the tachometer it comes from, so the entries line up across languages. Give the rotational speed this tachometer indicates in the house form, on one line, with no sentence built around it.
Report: 1500 rpm
